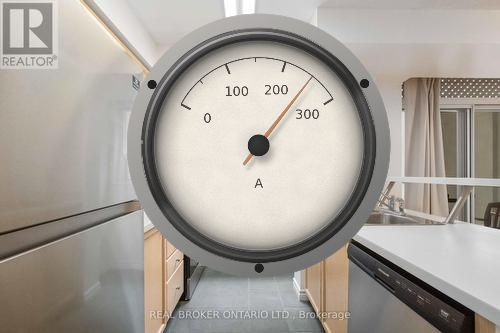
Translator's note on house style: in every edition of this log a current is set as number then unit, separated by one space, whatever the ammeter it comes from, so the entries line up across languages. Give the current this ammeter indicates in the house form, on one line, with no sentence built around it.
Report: 250 A
